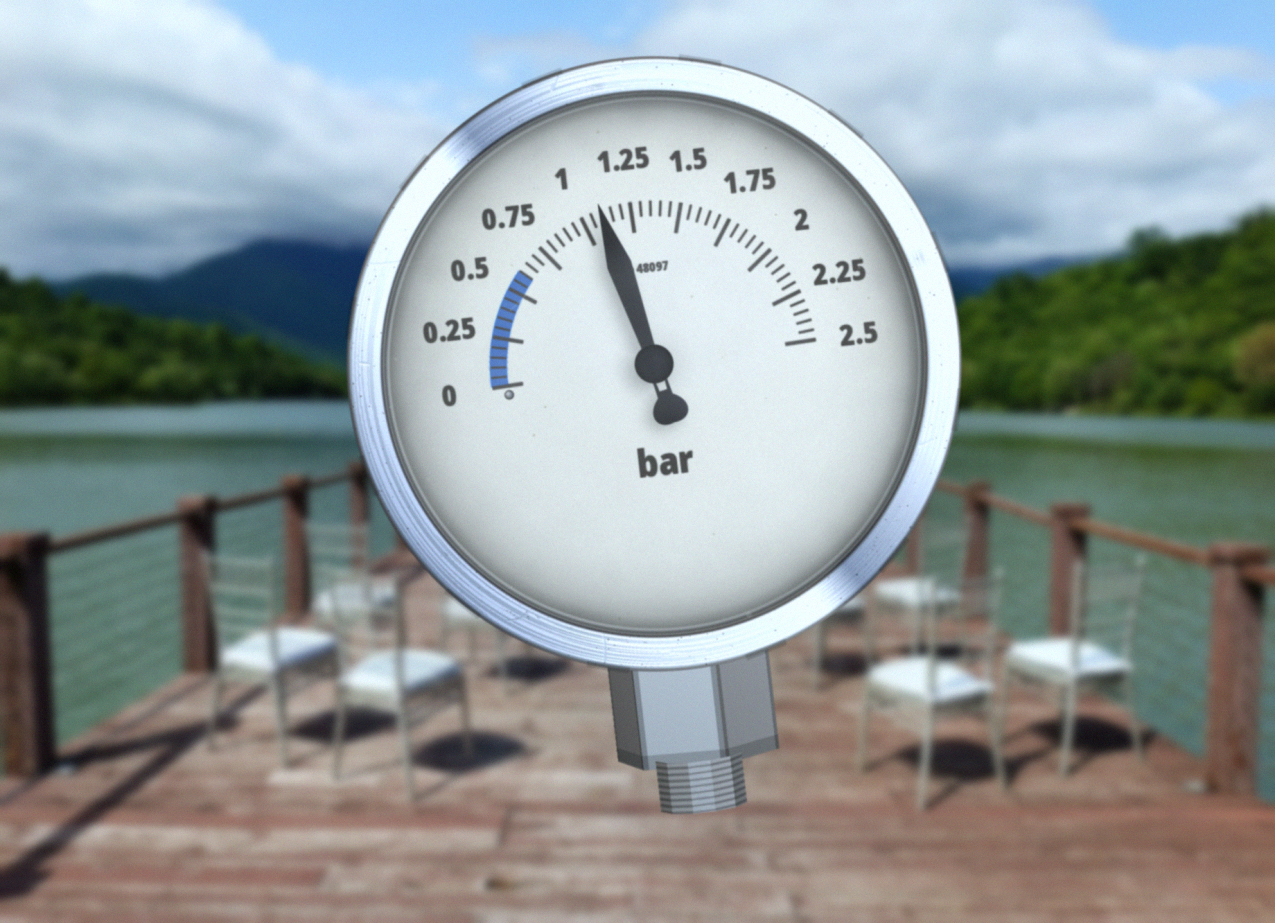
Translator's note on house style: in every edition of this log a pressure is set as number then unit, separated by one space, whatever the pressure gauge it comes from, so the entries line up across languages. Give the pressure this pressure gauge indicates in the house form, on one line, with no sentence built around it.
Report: 1.1 bar
